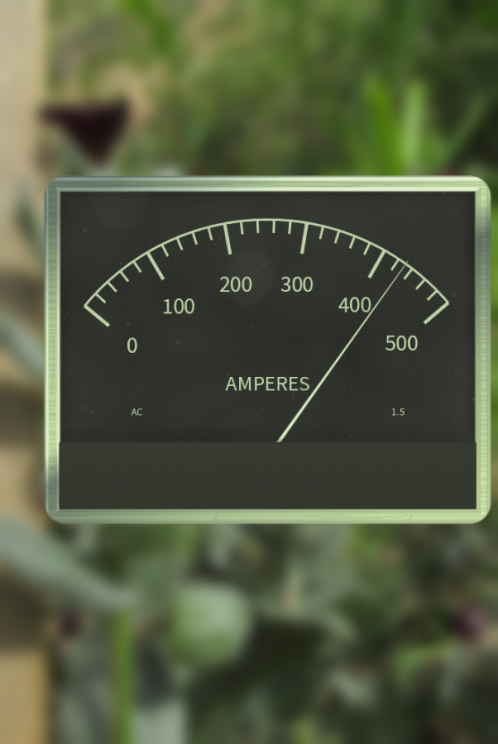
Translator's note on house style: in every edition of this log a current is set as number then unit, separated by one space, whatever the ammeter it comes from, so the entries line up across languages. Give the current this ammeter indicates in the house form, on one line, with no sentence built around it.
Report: 430 A
